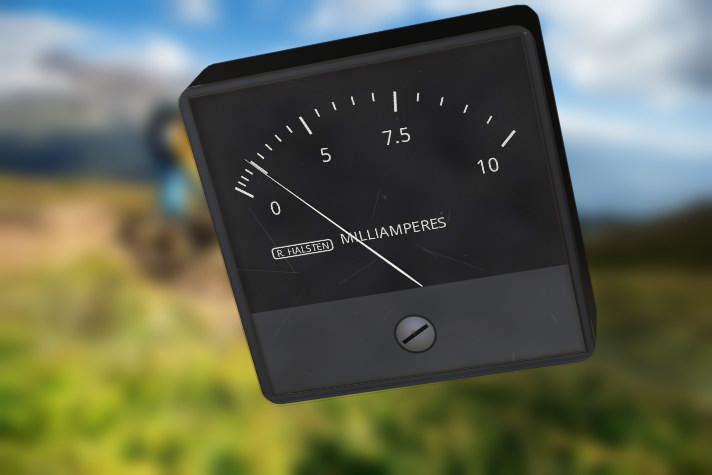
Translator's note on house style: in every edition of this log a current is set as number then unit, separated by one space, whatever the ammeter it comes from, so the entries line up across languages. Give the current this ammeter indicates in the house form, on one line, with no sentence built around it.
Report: 2.5 mA
